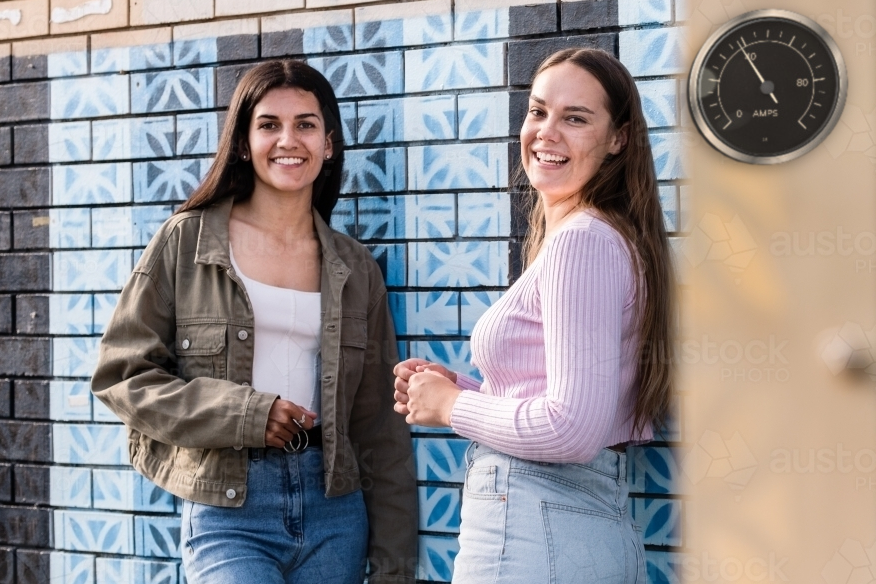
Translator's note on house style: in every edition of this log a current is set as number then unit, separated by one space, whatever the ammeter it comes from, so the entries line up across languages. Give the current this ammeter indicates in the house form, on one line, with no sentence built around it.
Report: 37.5 A
